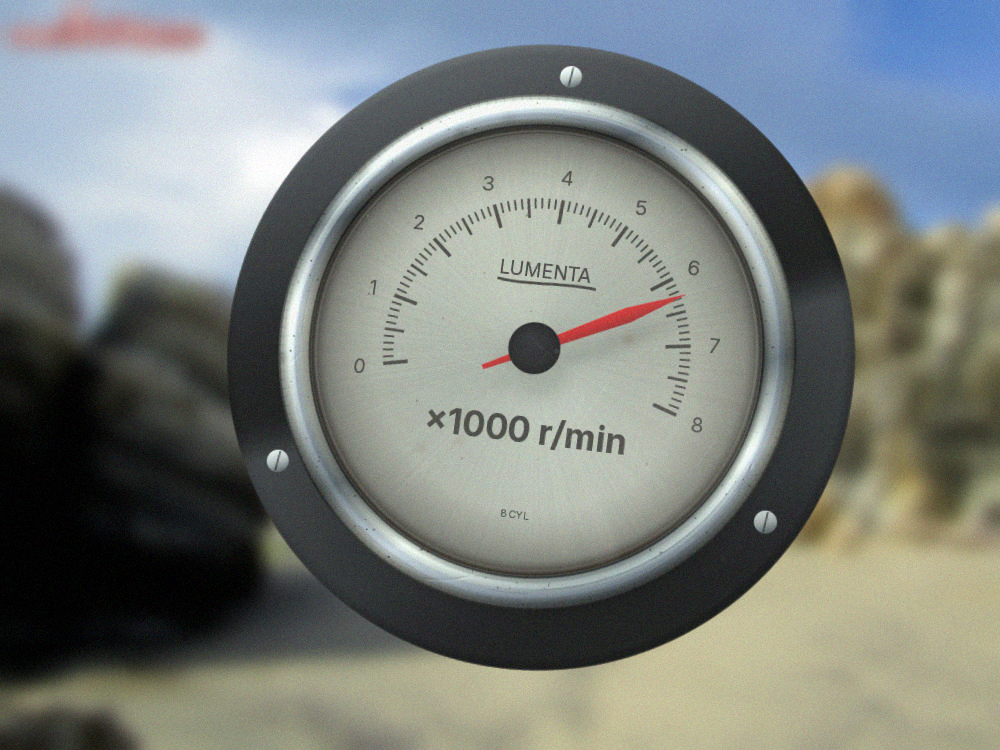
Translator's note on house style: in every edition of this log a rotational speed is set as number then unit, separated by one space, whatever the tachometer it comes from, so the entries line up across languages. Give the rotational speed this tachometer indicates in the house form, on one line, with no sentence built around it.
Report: 6300 rpm
